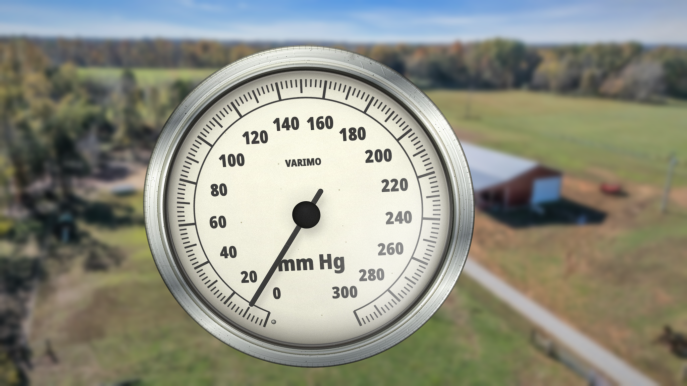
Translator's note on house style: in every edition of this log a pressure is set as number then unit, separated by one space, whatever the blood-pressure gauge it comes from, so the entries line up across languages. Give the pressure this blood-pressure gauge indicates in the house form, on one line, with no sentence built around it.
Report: 10 mmHg
